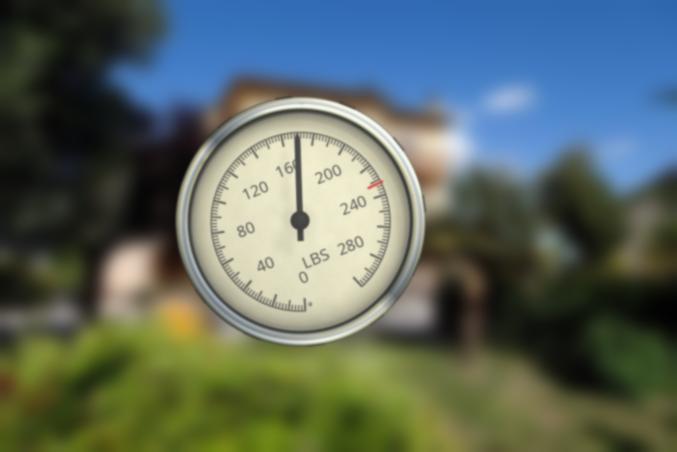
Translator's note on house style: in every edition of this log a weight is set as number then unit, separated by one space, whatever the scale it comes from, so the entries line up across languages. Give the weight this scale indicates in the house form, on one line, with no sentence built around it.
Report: 170 lb
